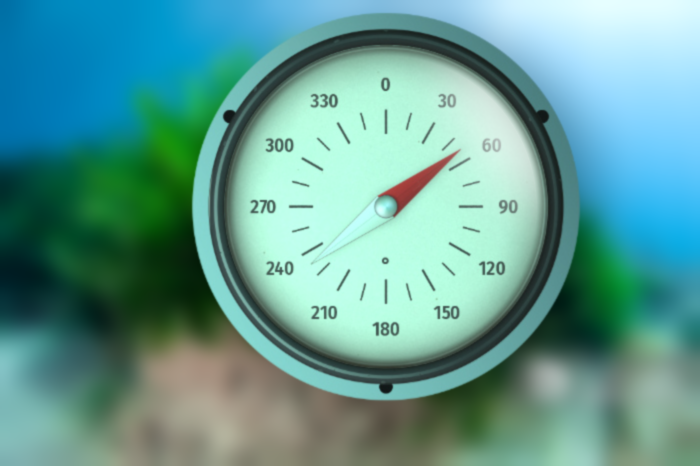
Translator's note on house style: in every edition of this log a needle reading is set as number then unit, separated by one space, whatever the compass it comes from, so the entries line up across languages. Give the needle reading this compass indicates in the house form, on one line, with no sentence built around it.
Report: 52.5 °
